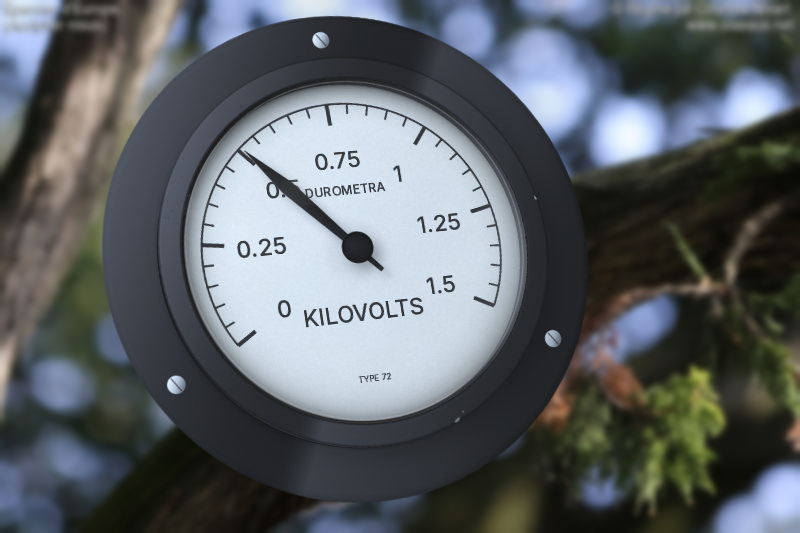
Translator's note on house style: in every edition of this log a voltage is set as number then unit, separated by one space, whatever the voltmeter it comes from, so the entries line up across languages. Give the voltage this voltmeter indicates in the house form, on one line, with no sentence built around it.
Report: 0.5 kV
